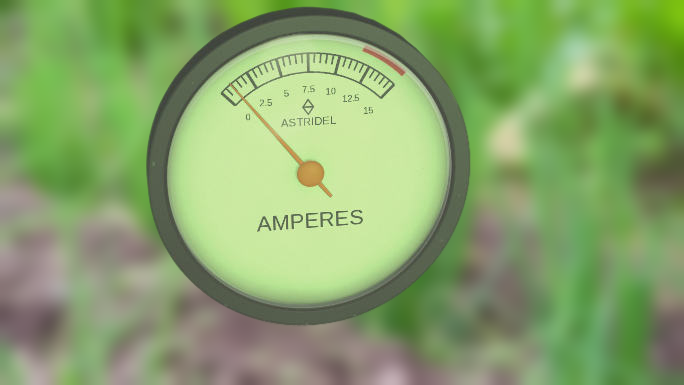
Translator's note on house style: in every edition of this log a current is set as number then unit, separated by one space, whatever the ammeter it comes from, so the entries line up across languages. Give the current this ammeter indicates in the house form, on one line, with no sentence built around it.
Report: 1 A
